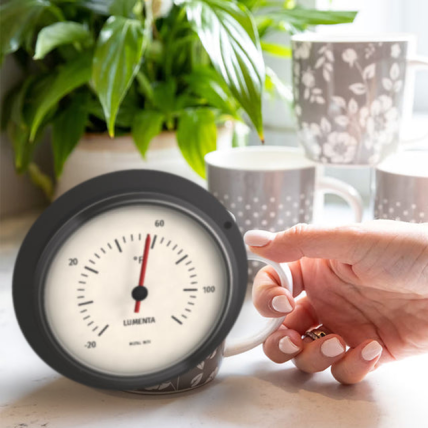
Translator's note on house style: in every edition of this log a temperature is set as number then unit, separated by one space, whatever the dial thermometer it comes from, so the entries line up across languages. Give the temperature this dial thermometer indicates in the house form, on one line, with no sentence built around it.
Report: 56 °F
